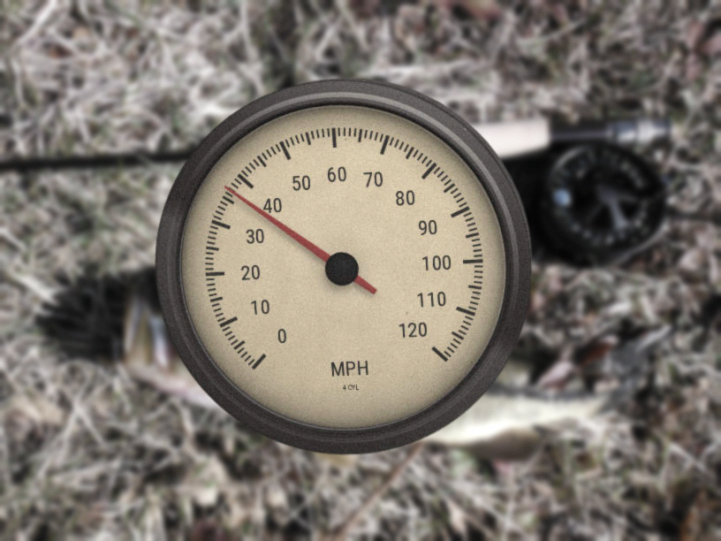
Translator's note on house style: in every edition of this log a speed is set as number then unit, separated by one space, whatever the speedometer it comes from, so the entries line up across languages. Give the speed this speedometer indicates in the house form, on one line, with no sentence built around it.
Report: 37 mph
